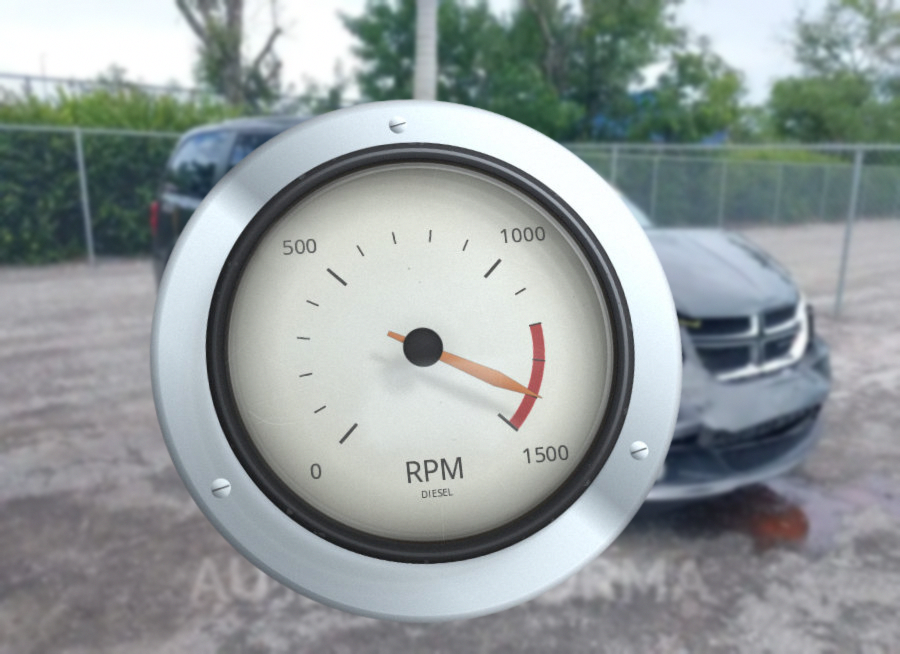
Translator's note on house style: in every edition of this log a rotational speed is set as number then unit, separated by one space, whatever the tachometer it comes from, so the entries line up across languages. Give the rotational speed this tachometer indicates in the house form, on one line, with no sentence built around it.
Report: 1400 rpm
